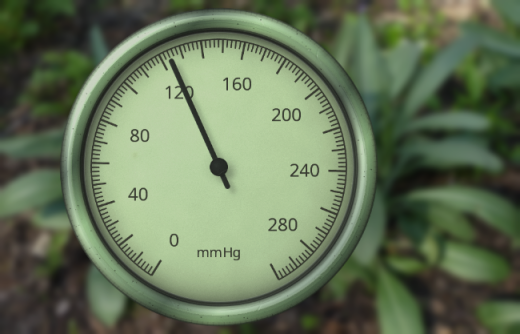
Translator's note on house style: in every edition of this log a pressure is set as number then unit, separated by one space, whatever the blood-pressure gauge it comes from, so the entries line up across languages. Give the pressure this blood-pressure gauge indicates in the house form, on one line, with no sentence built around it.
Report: 124 mmHg
